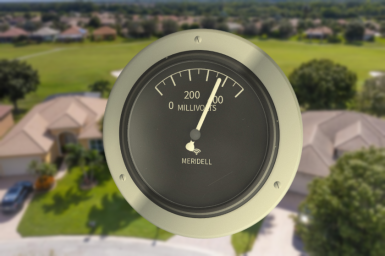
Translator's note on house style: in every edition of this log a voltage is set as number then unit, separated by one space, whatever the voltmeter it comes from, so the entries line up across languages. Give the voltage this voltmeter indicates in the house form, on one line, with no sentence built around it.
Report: 375 mV
